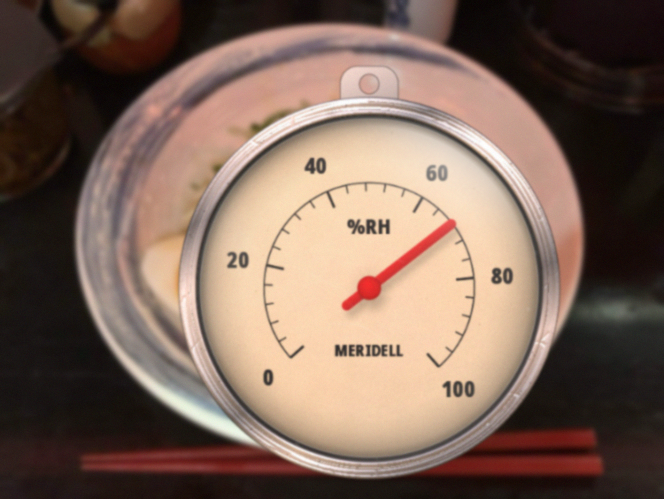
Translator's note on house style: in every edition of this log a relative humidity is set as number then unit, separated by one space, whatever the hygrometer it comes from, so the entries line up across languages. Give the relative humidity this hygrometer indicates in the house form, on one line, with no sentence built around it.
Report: 68 %
